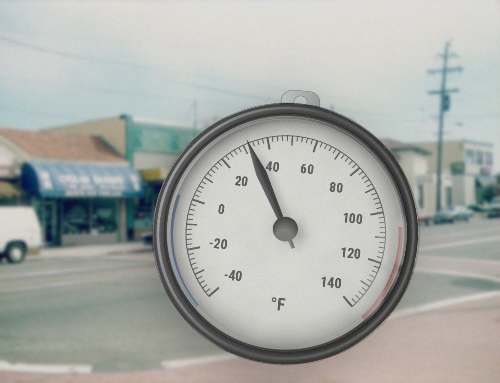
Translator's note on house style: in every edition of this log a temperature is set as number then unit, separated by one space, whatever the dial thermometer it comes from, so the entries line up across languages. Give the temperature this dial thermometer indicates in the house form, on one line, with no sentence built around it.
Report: 32 °F
